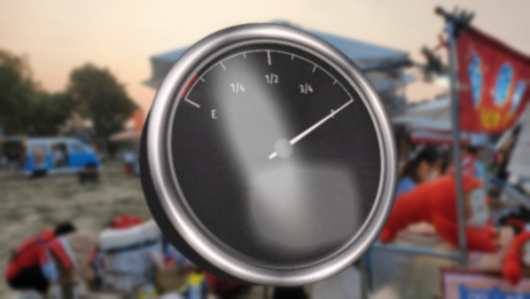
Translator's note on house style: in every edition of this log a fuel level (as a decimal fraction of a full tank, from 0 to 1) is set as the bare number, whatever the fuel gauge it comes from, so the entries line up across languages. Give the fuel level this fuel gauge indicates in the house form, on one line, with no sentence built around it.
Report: 1
